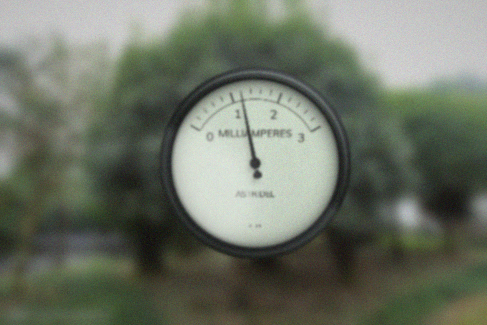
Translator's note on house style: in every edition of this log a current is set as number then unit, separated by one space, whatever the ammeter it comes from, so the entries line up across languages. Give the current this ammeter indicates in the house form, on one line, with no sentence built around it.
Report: 1.2 mA
